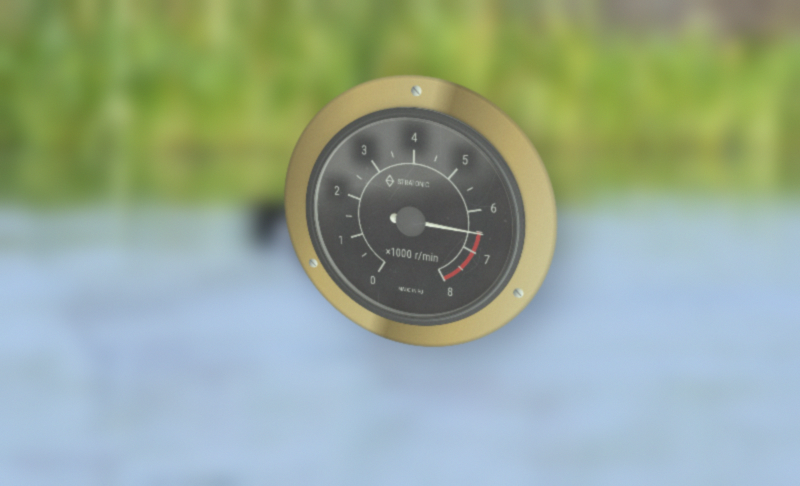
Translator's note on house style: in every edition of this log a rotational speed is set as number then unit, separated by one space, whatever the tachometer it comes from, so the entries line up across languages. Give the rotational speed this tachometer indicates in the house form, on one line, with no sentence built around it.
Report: 6500 rpm
